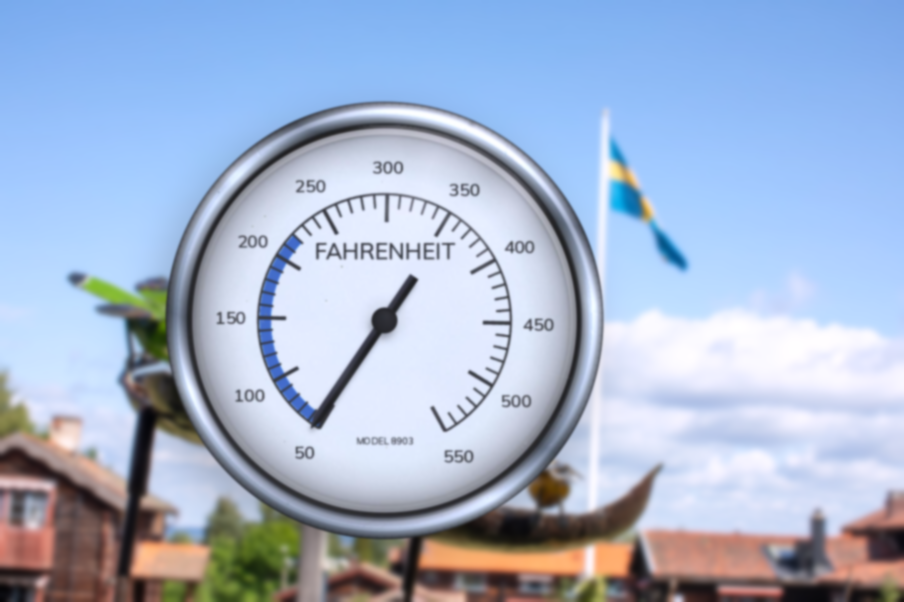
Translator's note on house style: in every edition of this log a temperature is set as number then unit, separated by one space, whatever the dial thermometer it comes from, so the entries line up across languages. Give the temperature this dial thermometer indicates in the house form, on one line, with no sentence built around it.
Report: 55 °F
